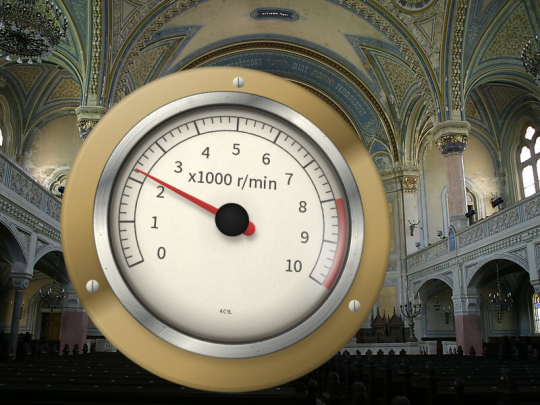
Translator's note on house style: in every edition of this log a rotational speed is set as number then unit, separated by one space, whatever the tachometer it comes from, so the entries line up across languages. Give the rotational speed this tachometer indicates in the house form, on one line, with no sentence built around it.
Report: 2200 rpm
